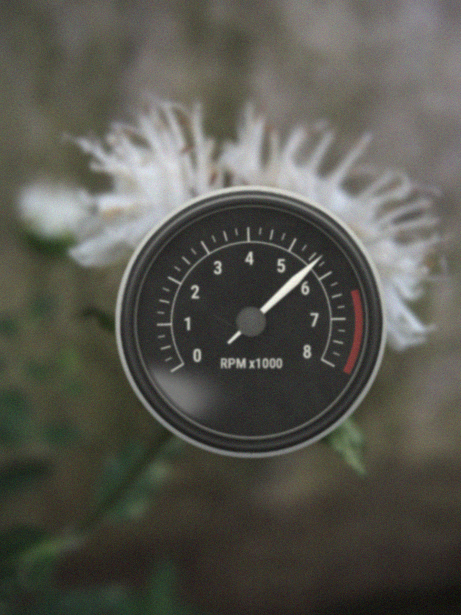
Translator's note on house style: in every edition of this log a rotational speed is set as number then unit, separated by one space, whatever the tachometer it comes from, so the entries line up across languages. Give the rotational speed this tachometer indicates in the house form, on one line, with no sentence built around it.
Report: 5625 rpm
